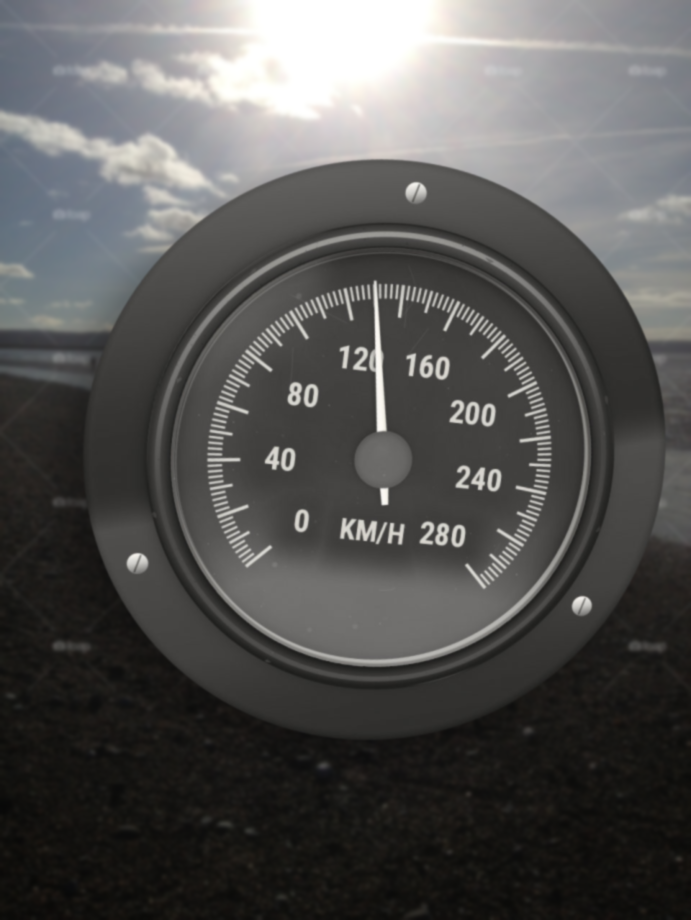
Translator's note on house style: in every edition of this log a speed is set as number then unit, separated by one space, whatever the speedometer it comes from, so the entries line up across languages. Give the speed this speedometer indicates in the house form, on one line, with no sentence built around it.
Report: 130 km/h
